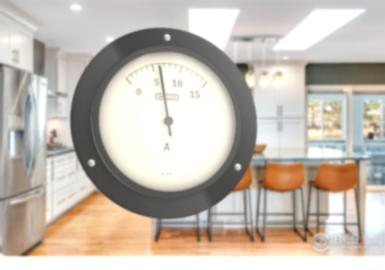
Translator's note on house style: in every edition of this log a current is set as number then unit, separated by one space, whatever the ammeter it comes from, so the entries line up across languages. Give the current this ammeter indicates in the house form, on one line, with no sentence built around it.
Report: 6 A
